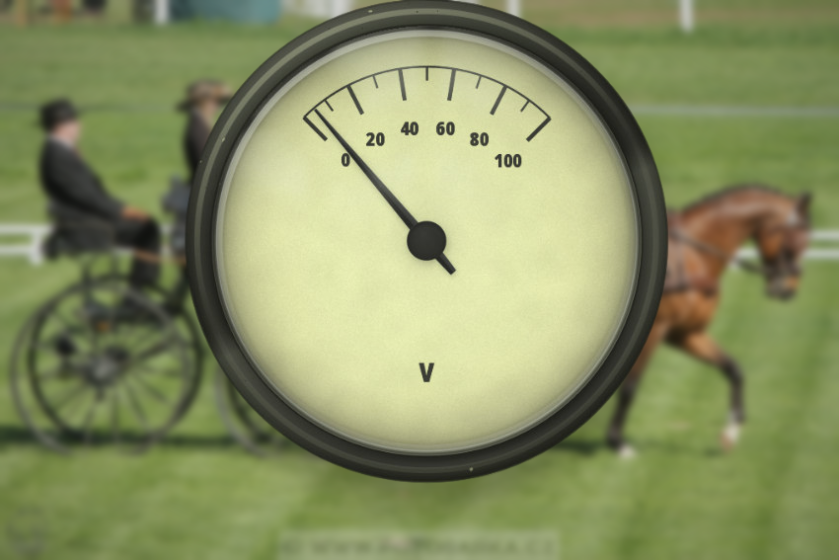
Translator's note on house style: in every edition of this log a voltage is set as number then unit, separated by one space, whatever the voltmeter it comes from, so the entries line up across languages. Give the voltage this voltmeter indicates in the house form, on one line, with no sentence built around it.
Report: 5 V
